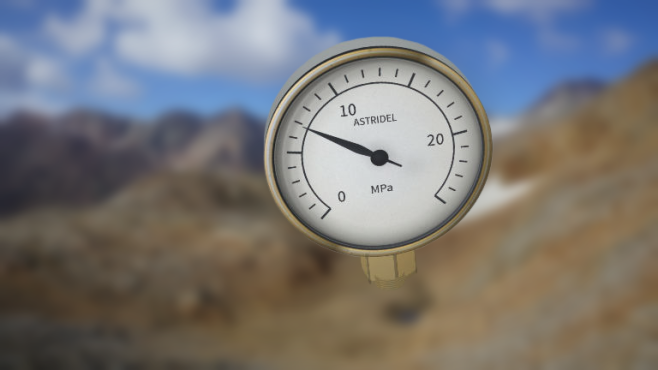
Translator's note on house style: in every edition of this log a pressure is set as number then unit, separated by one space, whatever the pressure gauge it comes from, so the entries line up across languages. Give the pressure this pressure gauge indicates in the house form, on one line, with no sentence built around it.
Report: 7 MPa
